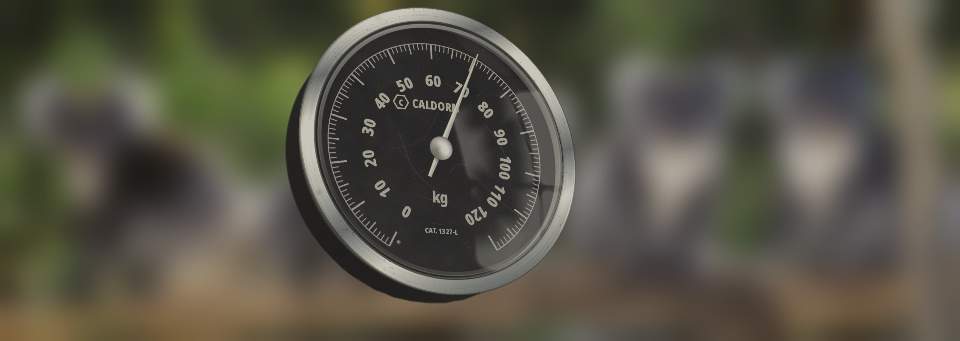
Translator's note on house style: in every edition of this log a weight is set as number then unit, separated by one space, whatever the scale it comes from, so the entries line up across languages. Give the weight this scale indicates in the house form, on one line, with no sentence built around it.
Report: 70 kg
